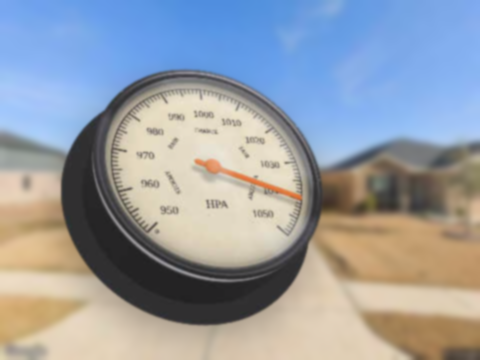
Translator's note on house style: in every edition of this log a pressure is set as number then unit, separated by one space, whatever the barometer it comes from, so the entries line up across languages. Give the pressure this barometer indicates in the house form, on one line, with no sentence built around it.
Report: 1040 hPa
